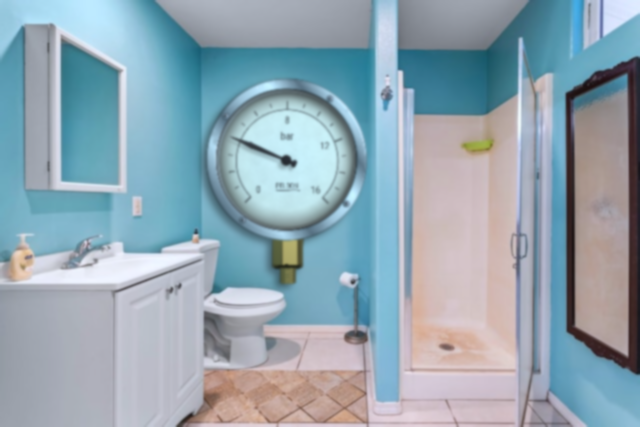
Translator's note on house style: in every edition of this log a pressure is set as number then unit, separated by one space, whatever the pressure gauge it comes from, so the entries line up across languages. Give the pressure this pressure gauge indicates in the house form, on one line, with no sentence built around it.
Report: 4 bar
